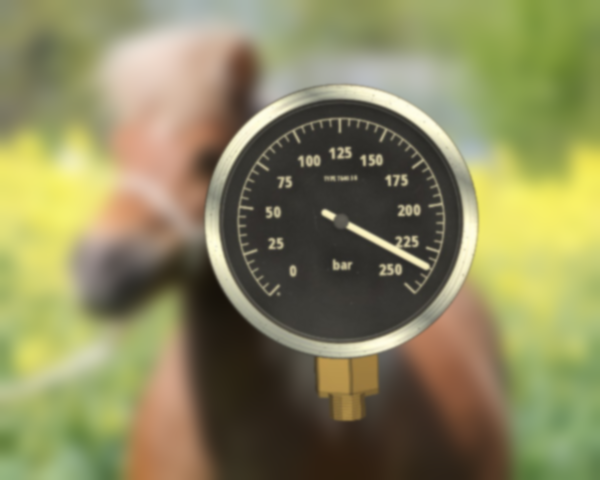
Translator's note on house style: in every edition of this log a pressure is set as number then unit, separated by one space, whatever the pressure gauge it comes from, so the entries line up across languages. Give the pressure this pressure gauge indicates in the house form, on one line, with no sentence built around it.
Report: 235 bar
